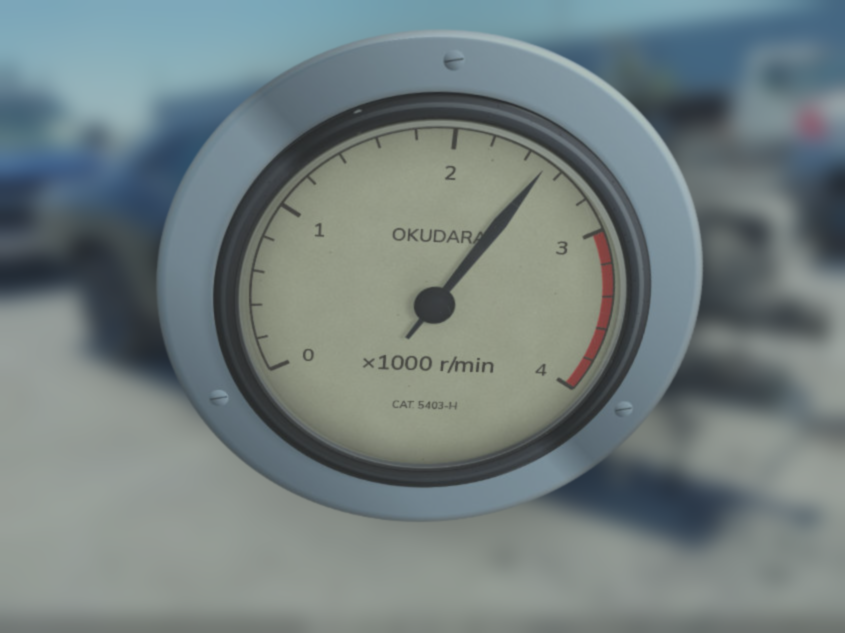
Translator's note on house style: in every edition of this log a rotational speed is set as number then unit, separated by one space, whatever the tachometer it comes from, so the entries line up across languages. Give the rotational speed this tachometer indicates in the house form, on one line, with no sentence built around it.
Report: 2500 rpm
